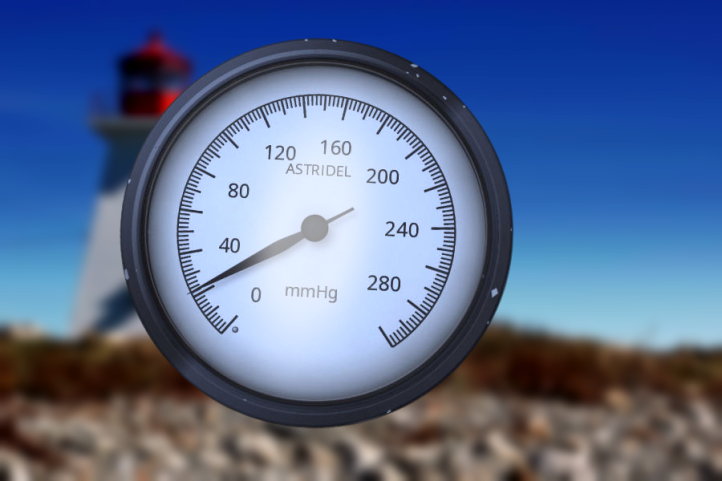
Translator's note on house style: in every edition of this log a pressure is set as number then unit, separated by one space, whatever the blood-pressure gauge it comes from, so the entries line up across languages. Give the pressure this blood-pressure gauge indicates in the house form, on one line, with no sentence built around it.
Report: 22 mmHg
